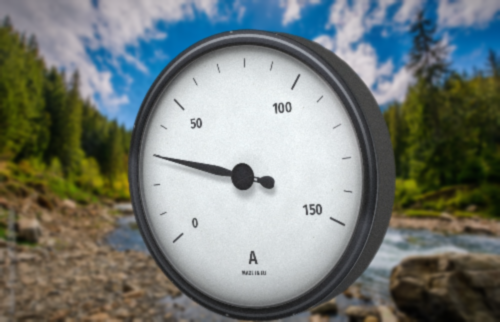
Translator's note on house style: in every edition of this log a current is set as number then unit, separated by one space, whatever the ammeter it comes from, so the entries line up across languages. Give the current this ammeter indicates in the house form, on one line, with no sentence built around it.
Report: 30 A
